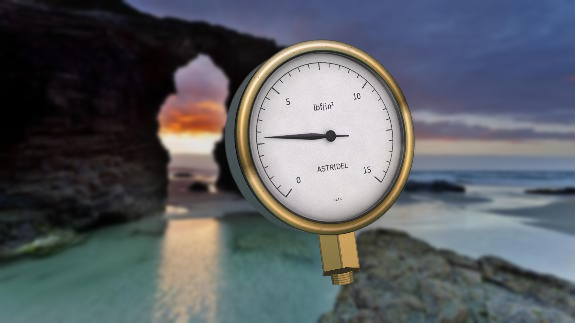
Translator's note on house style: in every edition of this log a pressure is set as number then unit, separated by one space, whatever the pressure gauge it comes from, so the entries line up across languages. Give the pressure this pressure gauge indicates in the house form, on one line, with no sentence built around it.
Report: 2.75 psi
